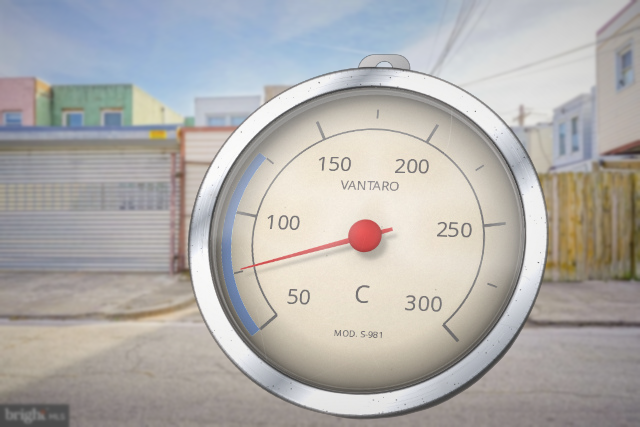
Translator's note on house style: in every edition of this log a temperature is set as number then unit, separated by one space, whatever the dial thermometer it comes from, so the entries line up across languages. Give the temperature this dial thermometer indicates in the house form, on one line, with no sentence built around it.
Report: 75 °C
